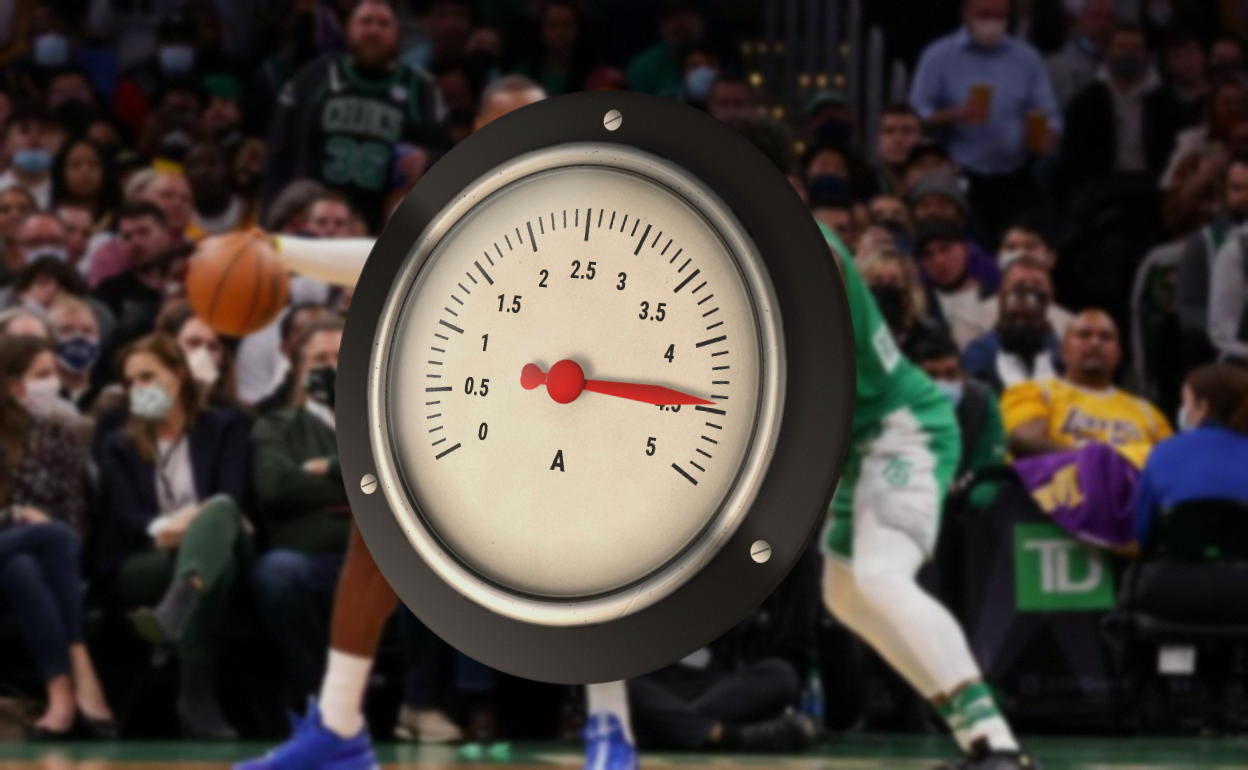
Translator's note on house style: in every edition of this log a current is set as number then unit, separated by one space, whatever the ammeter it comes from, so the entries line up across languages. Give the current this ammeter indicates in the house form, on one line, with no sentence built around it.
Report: 4.45 A
